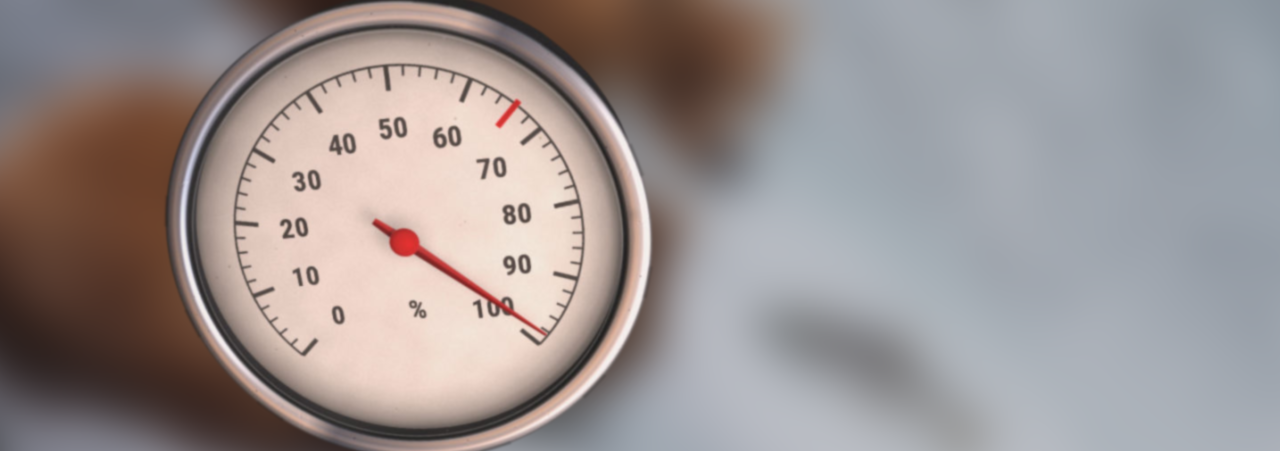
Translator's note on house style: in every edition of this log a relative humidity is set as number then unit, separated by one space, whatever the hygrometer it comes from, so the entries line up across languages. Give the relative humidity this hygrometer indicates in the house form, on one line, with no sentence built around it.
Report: 98 %
